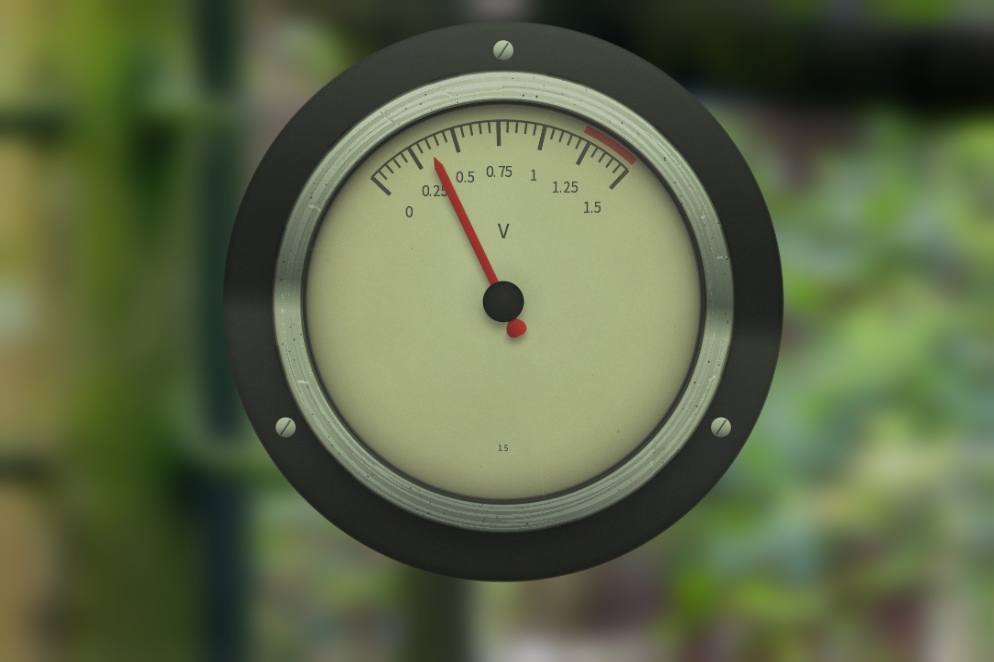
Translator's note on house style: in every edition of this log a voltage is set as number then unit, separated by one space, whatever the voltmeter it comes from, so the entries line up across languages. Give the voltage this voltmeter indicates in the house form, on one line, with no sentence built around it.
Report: 0.35 V
